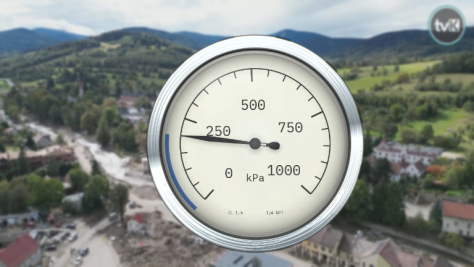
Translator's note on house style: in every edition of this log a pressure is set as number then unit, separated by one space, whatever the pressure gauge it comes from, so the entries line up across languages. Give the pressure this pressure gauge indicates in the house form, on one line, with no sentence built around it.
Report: 200 kPa
